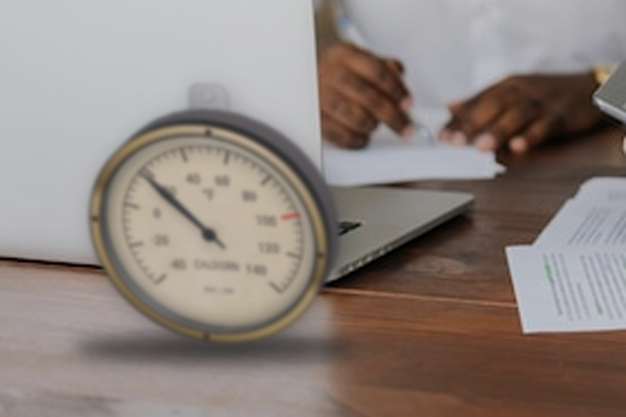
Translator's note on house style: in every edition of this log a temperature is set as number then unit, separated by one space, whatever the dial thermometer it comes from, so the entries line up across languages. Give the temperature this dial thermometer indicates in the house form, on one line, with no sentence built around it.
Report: 20 °F
